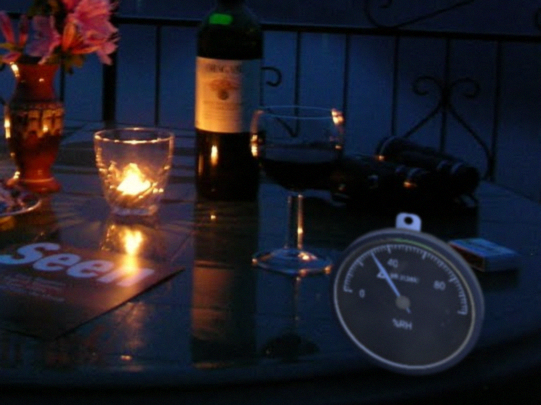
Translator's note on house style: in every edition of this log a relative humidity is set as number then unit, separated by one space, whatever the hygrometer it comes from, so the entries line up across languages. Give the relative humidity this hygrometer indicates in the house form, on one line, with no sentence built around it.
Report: 30 %
